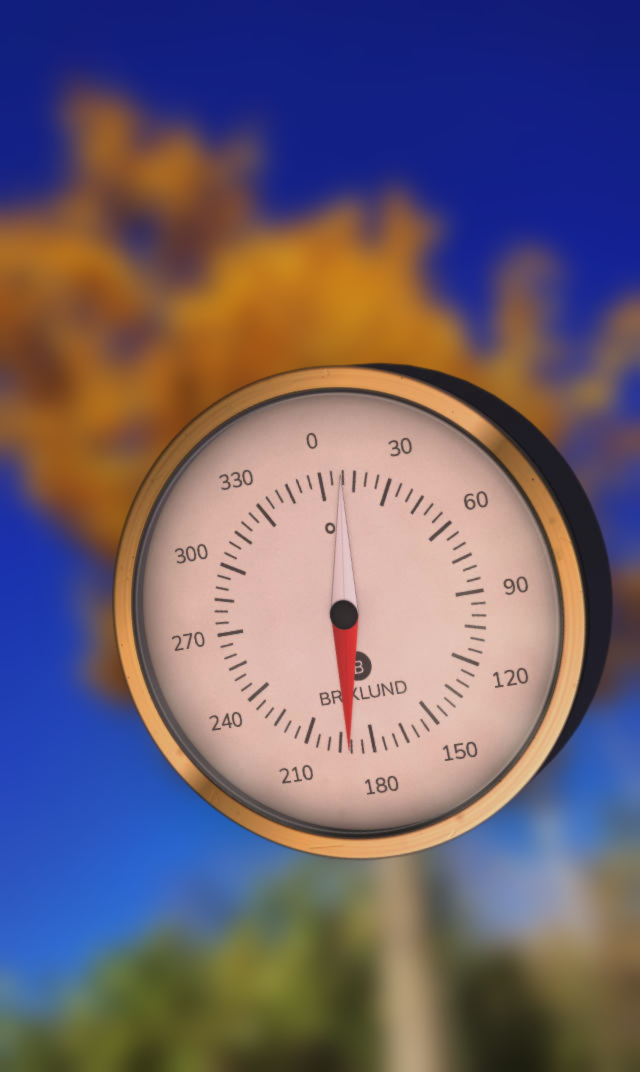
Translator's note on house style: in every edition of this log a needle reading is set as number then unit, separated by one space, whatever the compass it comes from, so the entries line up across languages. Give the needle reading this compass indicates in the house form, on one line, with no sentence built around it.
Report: 190 °
